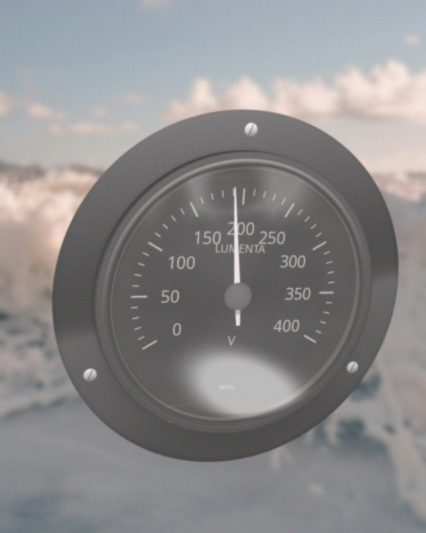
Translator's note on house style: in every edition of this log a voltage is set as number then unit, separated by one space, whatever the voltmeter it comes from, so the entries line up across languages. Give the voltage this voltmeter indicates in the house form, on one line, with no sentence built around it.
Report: 190 V
